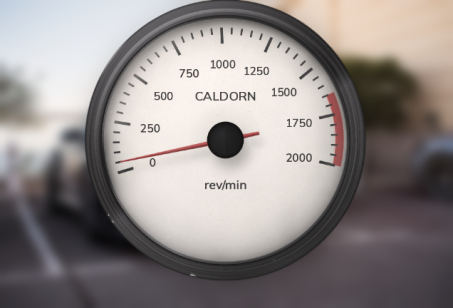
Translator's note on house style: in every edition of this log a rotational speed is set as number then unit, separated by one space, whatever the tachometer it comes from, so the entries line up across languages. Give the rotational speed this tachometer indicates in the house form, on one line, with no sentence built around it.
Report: 50 rpm
